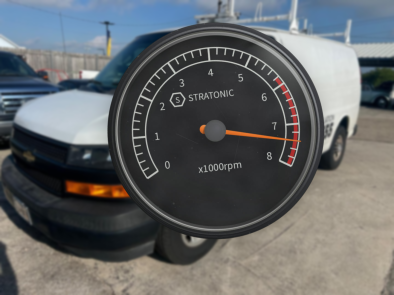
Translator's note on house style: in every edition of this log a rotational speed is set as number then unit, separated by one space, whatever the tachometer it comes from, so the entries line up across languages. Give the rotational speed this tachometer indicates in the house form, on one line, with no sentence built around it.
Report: 7400 rpm
